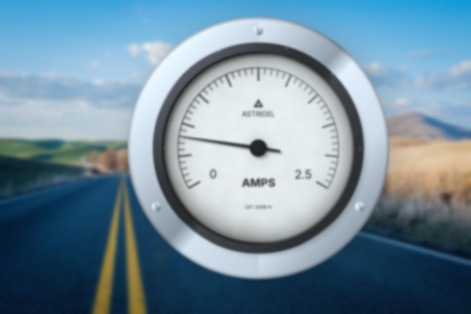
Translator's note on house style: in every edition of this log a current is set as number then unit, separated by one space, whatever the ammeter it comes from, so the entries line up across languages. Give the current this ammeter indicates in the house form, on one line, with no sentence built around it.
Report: 0.4 A
